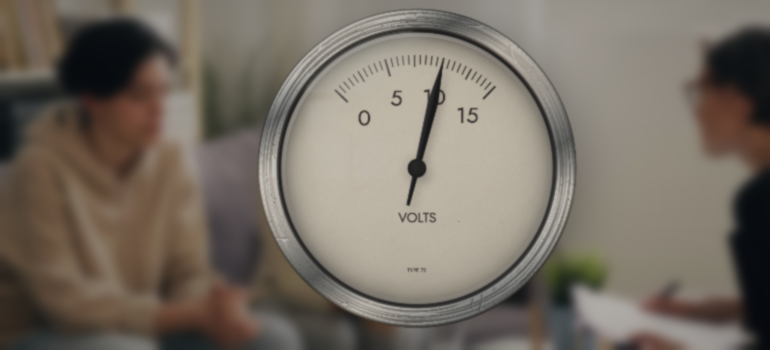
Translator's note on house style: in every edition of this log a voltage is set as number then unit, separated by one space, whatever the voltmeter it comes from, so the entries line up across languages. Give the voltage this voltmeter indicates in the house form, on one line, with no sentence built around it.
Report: 10 V
